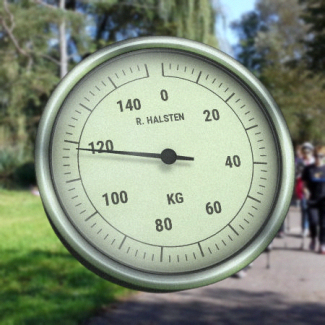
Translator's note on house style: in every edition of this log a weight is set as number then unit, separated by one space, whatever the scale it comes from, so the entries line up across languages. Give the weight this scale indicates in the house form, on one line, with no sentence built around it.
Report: 118 kg
